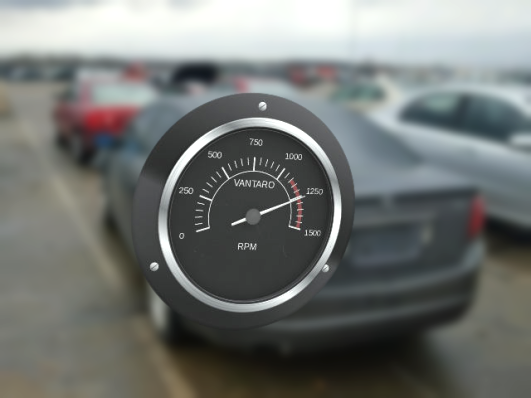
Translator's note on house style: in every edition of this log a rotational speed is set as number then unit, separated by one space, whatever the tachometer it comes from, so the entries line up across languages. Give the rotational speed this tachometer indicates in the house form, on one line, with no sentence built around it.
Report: 1250 rpm
